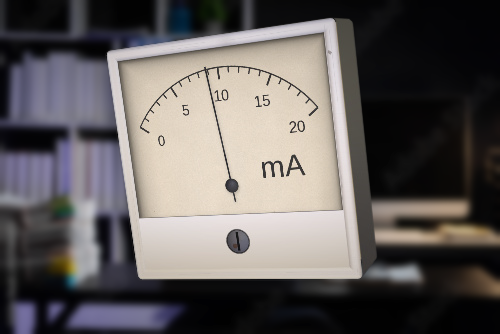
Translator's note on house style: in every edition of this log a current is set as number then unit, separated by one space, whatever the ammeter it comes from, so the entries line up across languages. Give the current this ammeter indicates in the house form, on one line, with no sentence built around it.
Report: 9 mA
